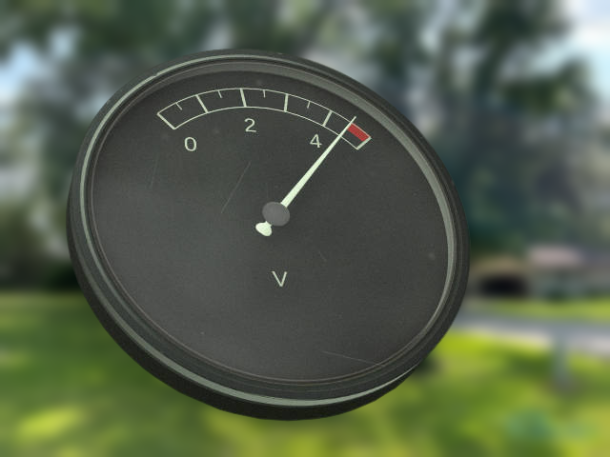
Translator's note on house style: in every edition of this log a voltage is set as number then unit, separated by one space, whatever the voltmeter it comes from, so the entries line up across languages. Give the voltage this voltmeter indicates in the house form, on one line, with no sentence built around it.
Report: 4.5 V
